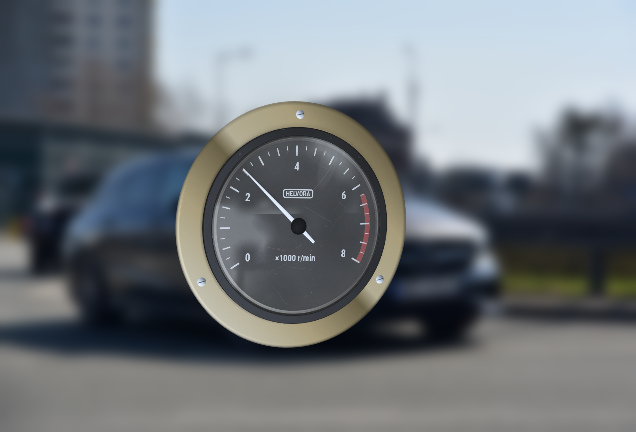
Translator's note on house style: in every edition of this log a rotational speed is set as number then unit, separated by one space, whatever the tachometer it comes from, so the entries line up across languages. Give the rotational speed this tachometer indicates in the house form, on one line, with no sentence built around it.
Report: 2500 rpm
